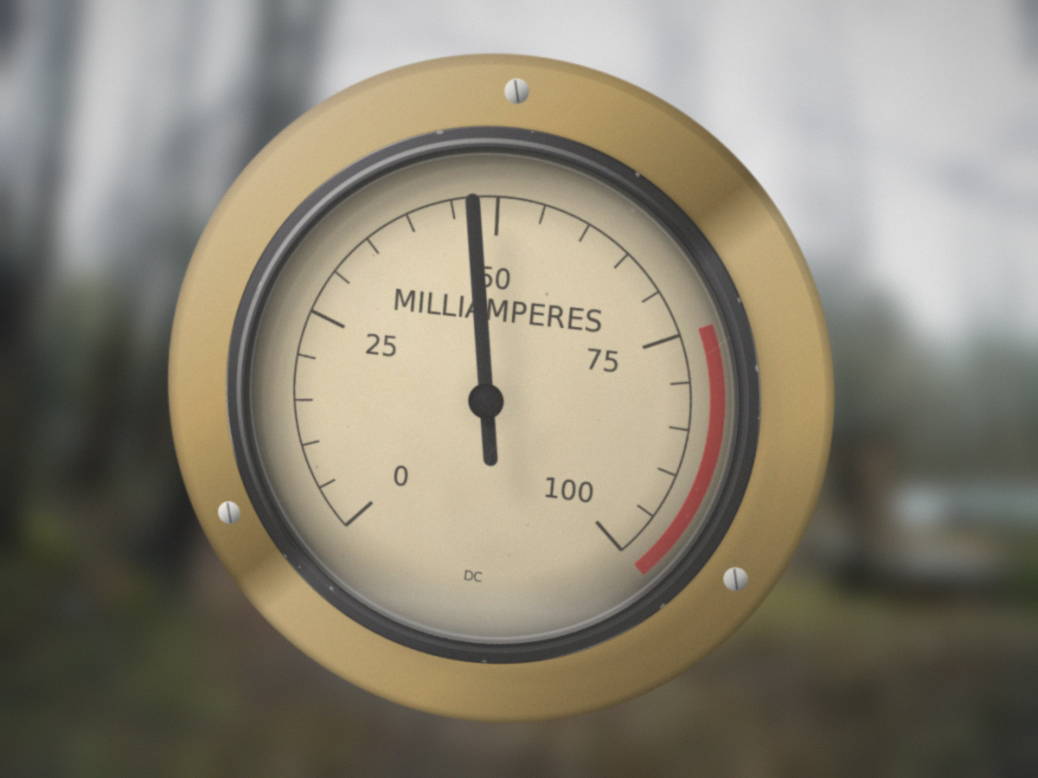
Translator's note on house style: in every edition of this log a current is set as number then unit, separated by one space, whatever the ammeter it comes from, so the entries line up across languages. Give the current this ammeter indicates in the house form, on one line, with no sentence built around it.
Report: 47.5 mA
